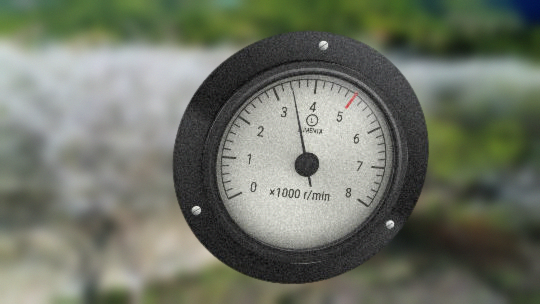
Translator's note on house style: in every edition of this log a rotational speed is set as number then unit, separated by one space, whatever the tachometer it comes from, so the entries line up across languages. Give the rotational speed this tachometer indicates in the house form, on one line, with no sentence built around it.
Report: 3400 rpm
